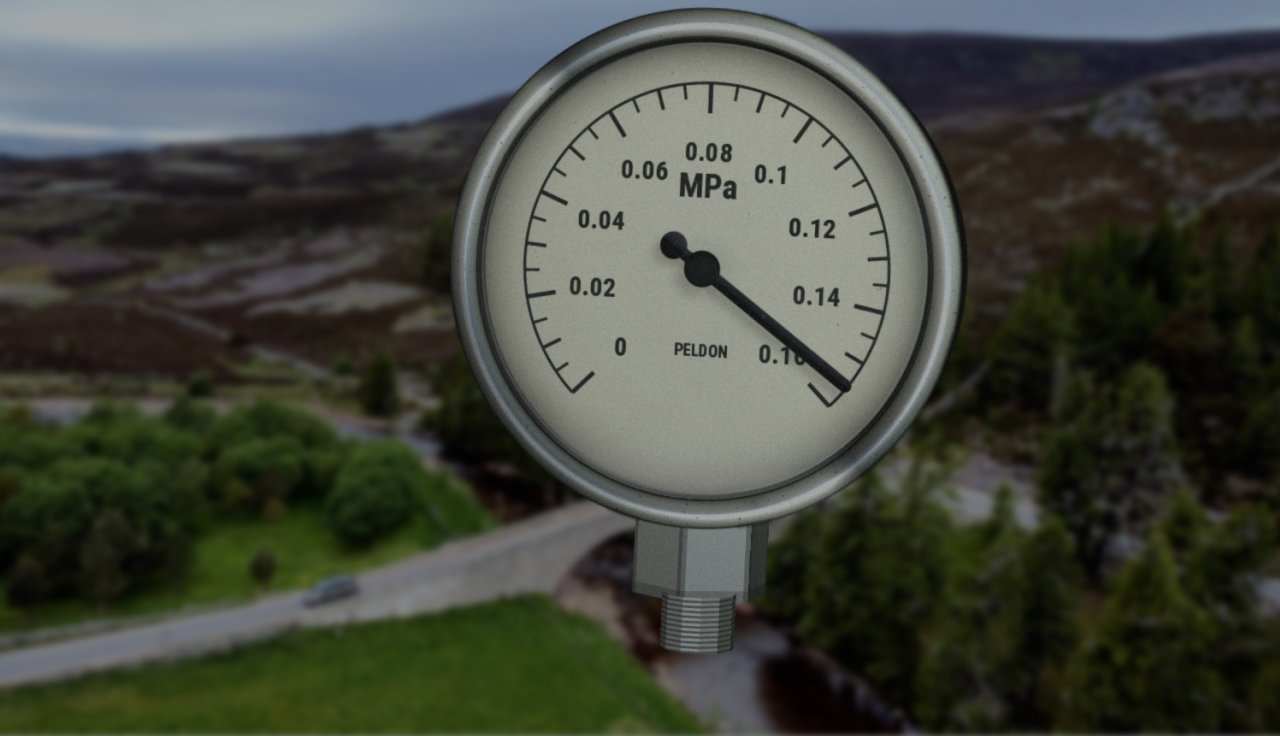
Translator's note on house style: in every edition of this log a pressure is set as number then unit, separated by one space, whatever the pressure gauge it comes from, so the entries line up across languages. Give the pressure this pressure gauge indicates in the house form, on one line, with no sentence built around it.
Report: 0.155 MPa
